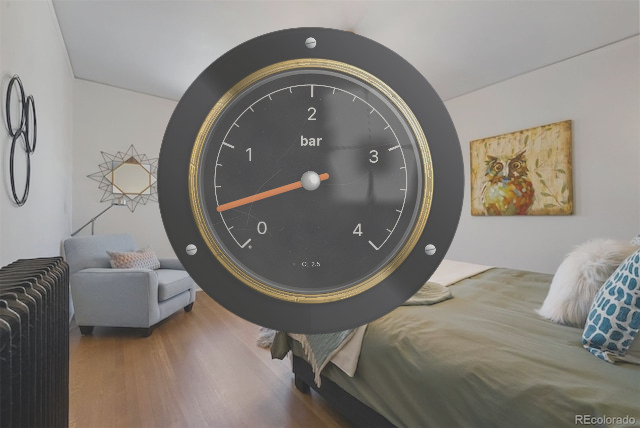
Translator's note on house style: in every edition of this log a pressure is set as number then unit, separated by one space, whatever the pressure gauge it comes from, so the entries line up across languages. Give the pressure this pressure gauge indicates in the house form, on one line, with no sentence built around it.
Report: 0.4 bar
